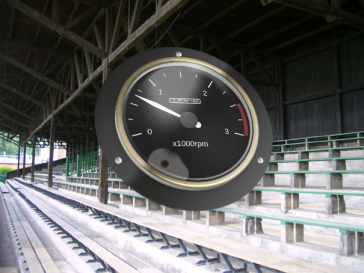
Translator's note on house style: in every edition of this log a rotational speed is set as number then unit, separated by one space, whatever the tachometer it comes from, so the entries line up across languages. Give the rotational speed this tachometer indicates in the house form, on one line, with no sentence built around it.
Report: 625 rpm
